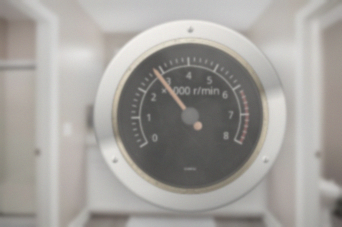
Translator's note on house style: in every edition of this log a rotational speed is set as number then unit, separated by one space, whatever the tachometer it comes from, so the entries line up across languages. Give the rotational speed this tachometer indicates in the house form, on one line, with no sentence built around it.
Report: 2800 rpm
